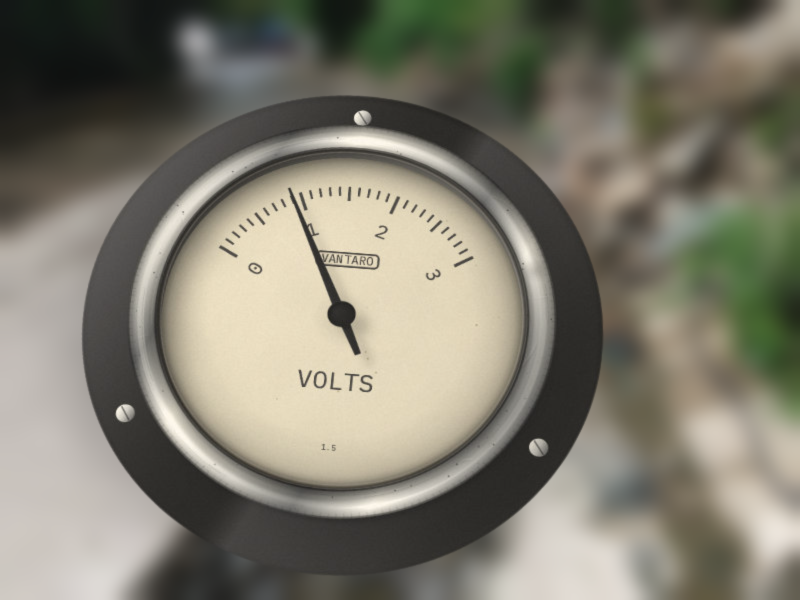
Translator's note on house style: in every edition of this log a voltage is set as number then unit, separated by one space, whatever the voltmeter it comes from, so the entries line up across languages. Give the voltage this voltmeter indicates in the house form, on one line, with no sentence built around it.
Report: 0.9 V
